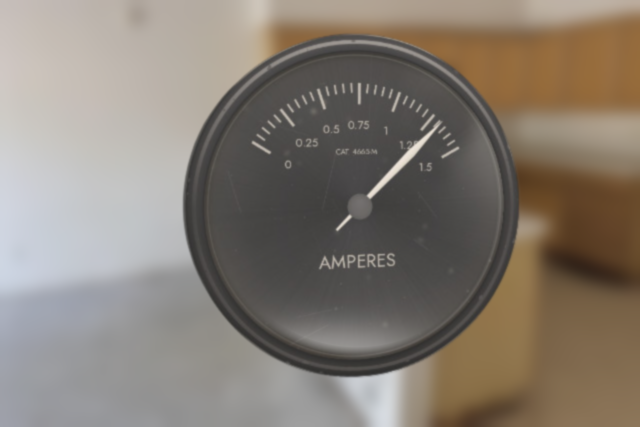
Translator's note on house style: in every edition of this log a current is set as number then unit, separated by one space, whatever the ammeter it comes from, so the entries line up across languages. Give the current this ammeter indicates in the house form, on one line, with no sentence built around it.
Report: 1.3 A
